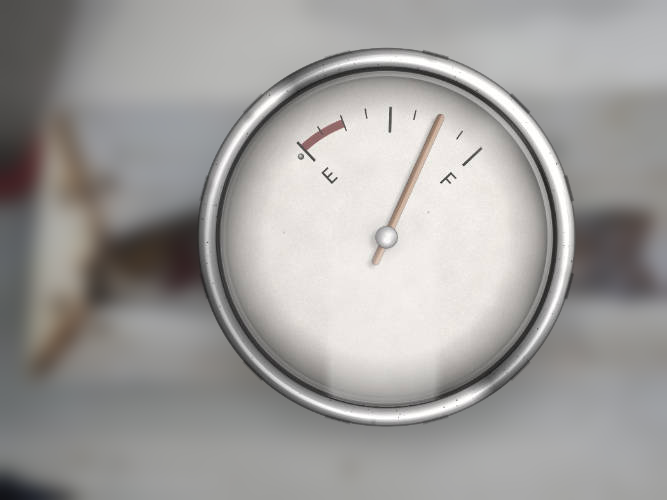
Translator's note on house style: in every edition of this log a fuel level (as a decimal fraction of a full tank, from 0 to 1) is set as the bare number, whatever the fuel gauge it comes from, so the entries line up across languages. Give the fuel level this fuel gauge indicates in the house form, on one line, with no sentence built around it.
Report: 0.75
